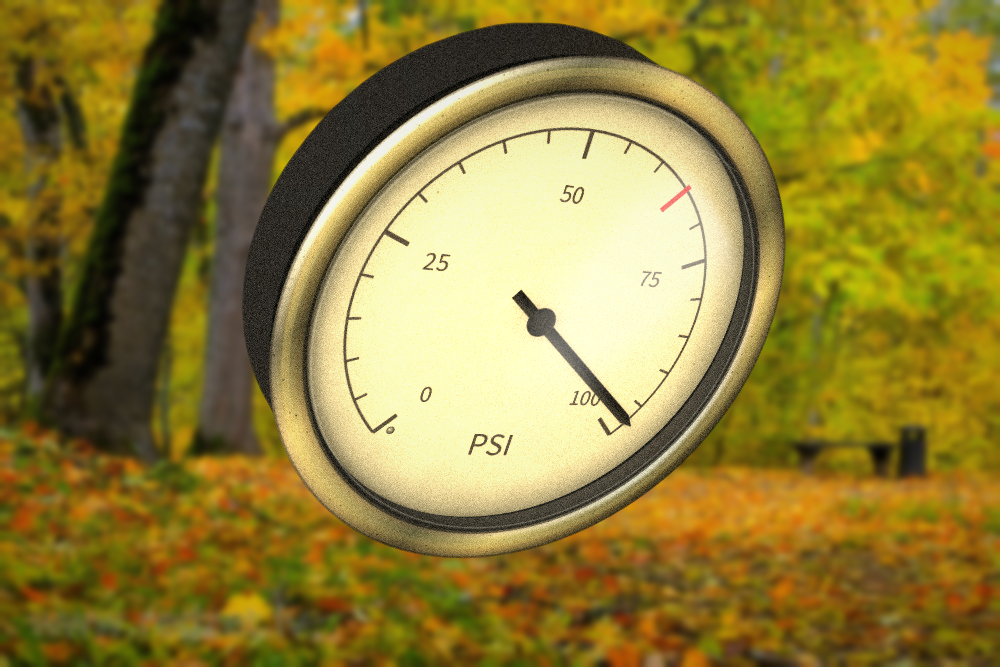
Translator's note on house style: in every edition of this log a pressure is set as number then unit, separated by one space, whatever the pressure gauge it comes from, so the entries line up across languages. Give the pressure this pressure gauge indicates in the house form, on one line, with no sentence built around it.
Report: 97.5 psi
